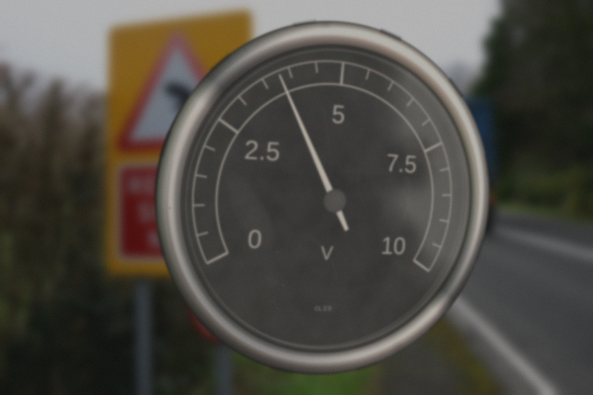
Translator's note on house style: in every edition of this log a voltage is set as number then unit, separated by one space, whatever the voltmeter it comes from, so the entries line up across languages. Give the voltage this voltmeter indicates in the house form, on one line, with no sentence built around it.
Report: 3.75 V
